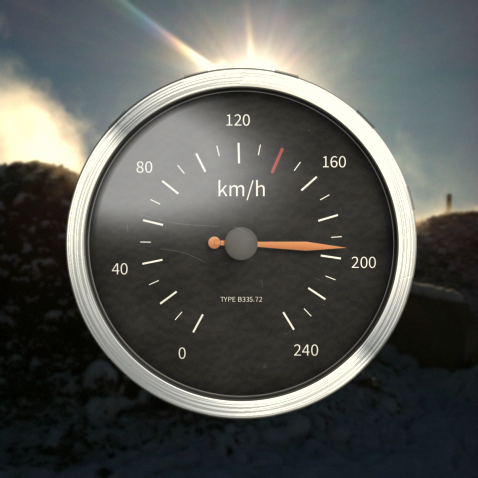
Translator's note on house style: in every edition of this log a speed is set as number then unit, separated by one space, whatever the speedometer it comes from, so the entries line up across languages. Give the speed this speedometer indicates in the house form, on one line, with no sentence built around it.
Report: 195 km/h
